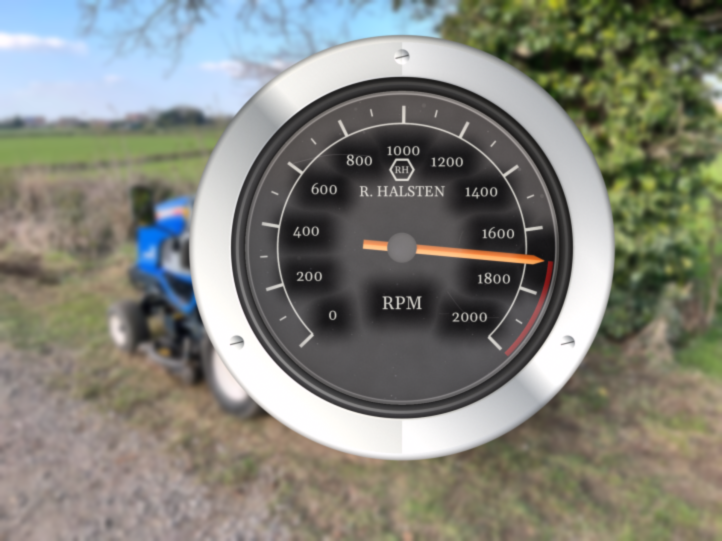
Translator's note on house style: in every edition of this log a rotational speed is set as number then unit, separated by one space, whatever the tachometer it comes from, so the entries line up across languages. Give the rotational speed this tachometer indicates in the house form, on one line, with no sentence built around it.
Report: 1700 rpm
